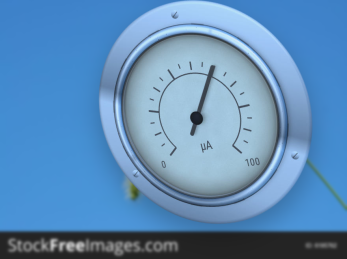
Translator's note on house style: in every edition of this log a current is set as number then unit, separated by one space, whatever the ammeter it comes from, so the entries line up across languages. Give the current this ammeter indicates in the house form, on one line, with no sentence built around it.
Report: 60 µA
